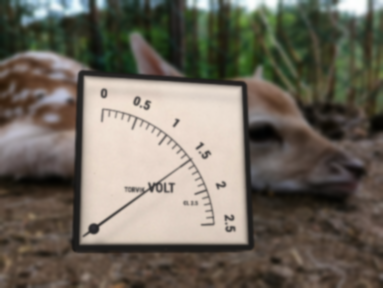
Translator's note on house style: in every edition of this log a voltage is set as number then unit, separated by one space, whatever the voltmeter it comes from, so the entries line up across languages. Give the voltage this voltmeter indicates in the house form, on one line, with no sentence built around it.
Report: 1.5 V
